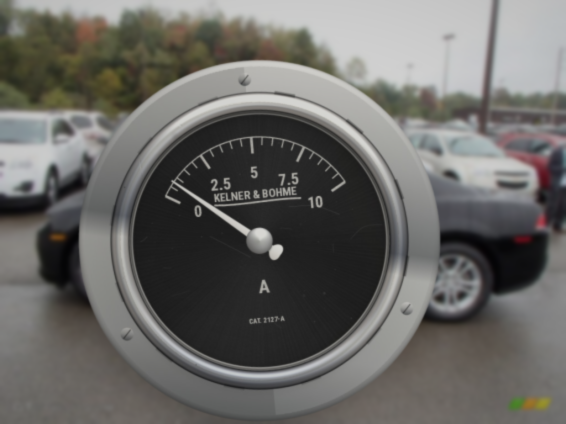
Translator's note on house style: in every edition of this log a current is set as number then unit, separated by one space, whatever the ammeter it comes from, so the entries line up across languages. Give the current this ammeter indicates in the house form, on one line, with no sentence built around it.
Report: 0.75 A
